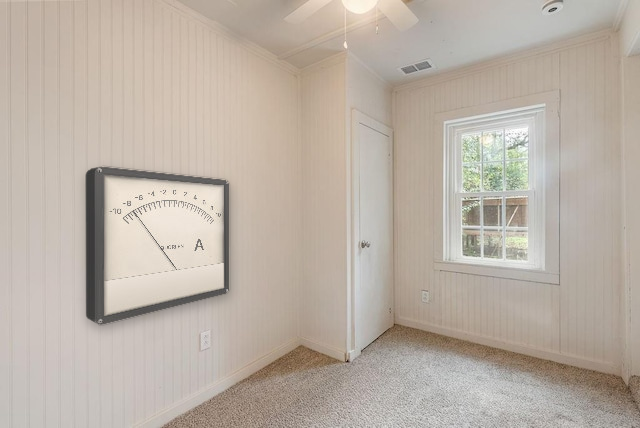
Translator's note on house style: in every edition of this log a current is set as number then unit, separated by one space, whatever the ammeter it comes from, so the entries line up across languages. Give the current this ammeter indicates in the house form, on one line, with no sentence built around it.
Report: -8 A
